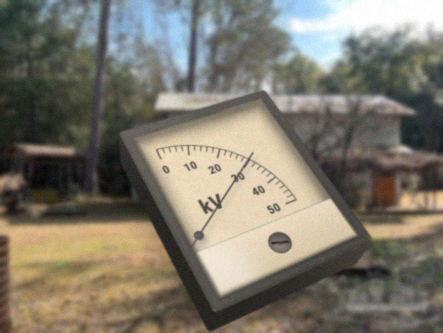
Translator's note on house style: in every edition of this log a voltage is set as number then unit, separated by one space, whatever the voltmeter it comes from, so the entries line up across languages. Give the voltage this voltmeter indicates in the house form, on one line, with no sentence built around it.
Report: 30 kV
